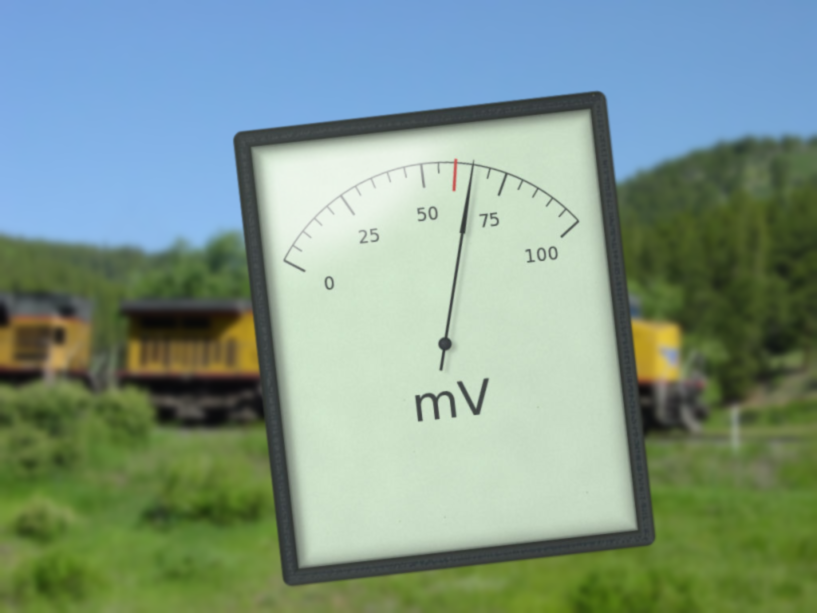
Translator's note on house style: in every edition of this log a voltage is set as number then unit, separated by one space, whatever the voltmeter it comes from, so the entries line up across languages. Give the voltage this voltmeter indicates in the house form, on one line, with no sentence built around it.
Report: 65 mV
